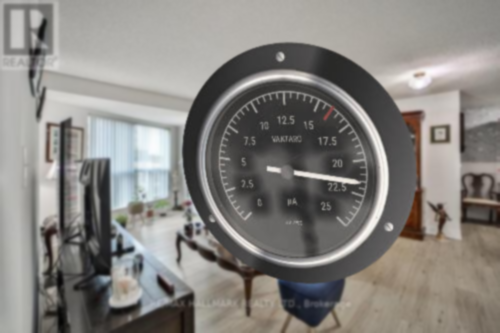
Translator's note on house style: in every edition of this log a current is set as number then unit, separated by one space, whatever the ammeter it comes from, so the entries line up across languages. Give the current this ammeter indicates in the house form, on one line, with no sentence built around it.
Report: 21.5 µA
